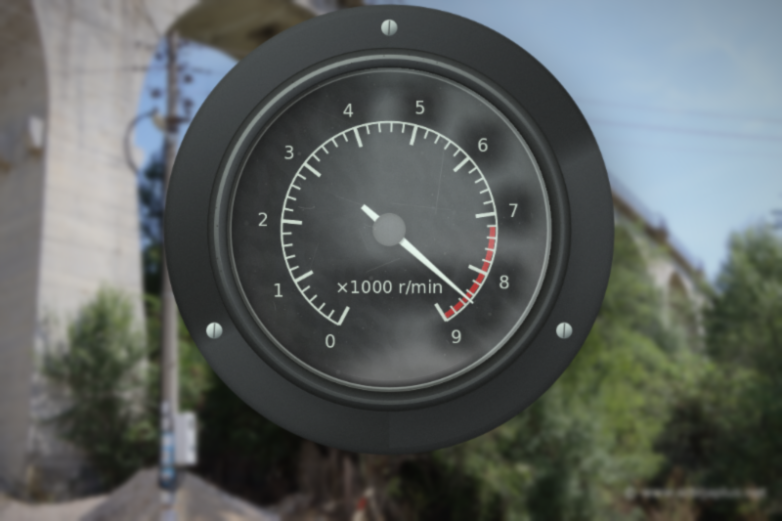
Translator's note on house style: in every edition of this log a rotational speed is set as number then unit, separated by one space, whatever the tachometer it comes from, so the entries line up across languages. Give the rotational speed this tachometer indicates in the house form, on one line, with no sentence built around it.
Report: 8500 rpm
